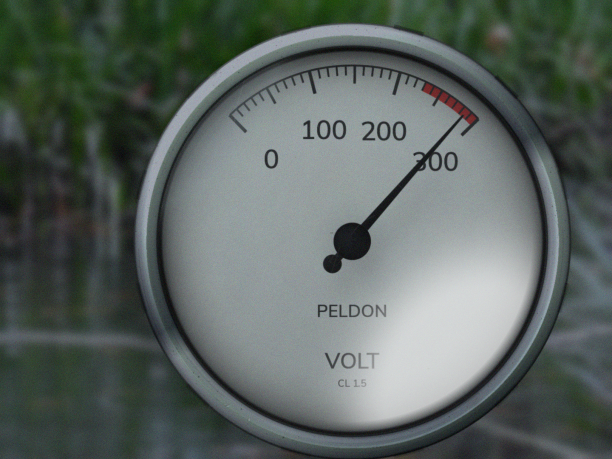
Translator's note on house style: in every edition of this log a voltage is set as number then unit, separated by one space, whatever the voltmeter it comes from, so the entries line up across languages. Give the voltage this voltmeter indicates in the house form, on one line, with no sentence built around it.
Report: 285 V
